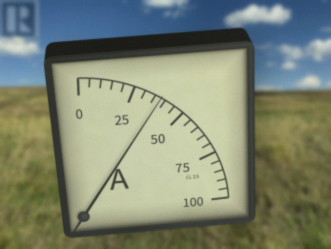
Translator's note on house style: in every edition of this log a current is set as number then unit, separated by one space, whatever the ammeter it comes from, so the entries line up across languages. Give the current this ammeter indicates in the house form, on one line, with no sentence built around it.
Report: 37.5 A
